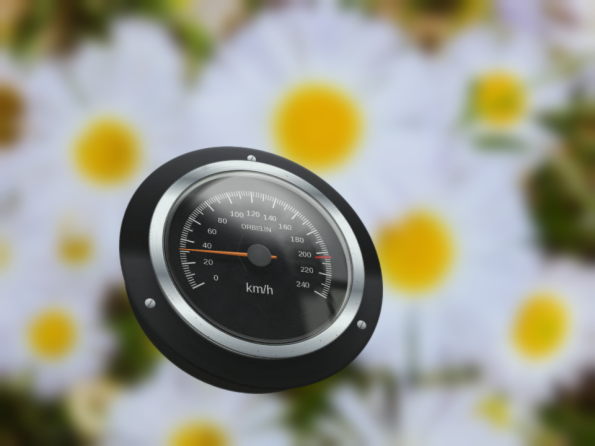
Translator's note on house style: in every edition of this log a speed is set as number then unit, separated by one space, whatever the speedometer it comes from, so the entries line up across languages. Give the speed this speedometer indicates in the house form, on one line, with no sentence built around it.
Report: 30 km/h
